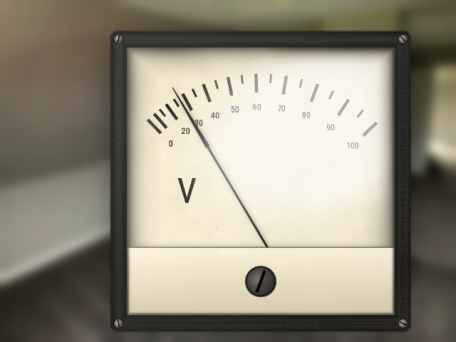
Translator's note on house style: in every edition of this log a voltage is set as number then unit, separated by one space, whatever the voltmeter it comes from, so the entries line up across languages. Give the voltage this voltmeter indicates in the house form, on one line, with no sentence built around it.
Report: 27.5 V
